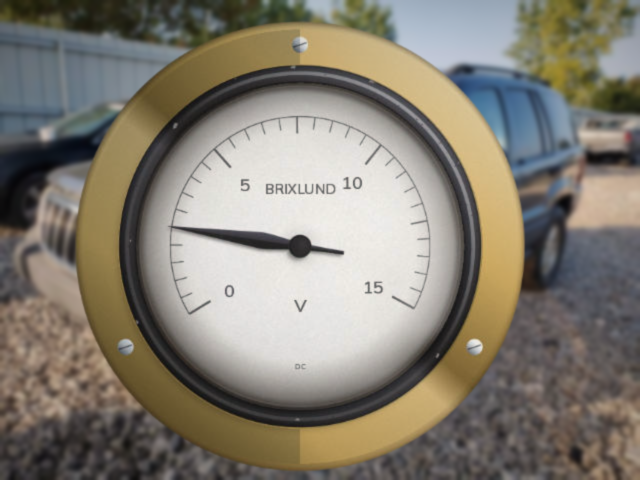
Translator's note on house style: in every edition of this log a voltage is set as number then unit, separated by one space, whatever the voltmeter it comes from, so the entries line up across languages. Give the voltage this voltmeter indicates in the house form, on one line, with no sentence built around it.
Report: 2.5 V
